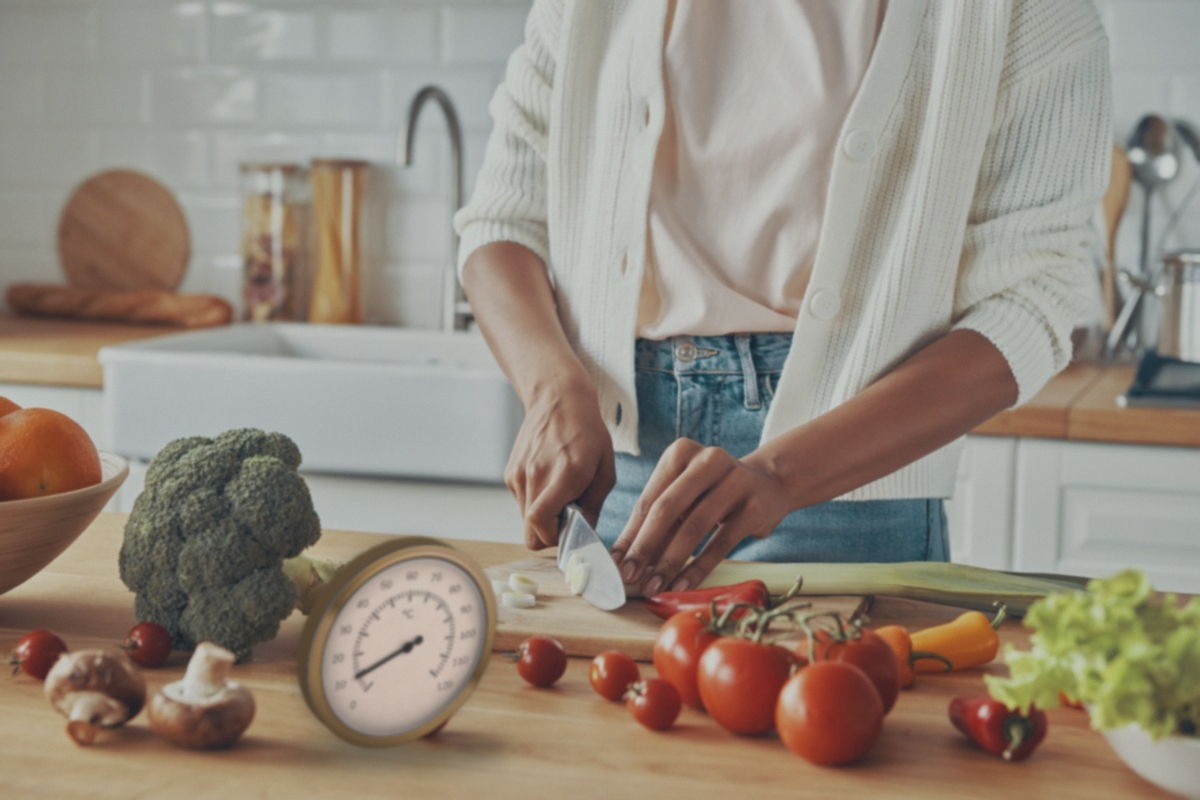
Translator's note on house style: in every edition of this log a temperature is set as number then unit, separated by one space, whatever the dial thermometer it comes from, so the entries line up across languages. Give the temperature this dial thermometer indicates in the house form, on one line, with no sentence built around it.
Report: 10 °C
